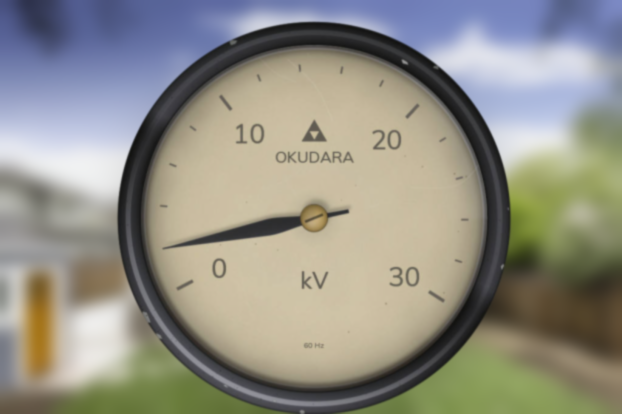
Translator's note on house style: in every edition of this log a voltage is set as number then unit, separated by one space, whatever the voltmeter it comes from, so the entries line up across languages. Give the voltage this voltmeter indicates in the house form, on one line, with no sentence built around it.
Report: 2 kV
